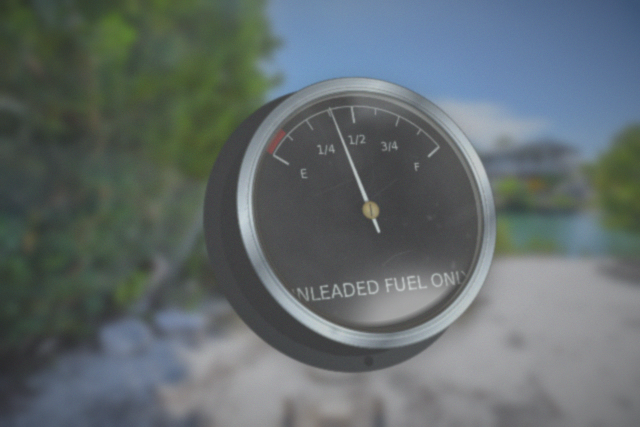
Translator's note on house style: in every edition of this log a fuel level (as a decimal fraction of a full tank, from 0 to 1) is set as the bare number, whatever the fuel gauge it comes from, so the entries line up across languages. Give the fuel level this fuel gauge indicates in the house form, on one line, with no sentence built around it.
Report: 0.375
